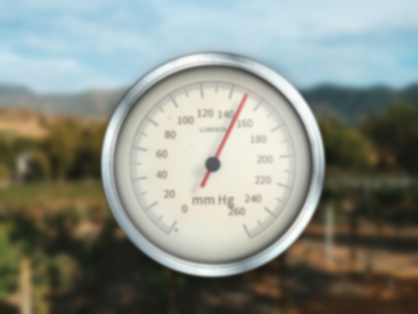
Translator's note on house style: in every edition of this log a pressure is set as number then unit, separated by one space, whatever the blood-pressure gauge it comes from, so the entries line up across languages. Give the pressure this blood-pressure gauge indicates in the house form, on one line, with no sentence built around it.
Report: 150 mmHg
